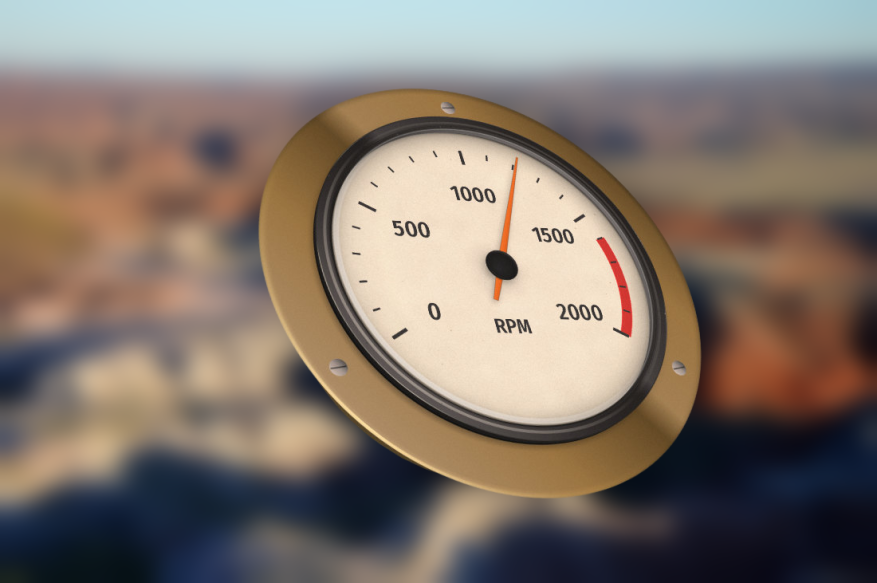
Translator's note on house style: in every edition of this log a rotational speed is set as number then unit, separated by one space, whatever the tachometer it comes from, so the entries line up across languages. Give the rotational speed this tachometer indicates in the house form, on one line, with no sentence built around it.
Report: 1200 rpm
